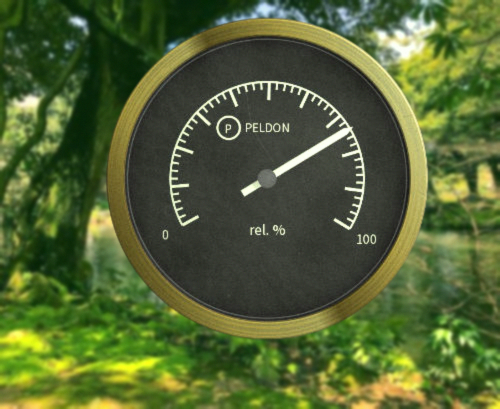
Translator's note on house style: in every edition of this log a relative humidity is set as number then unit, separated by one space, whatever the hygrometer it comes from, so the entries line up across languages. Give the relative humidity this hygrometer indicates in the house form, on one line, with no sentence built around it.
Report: 74 %
